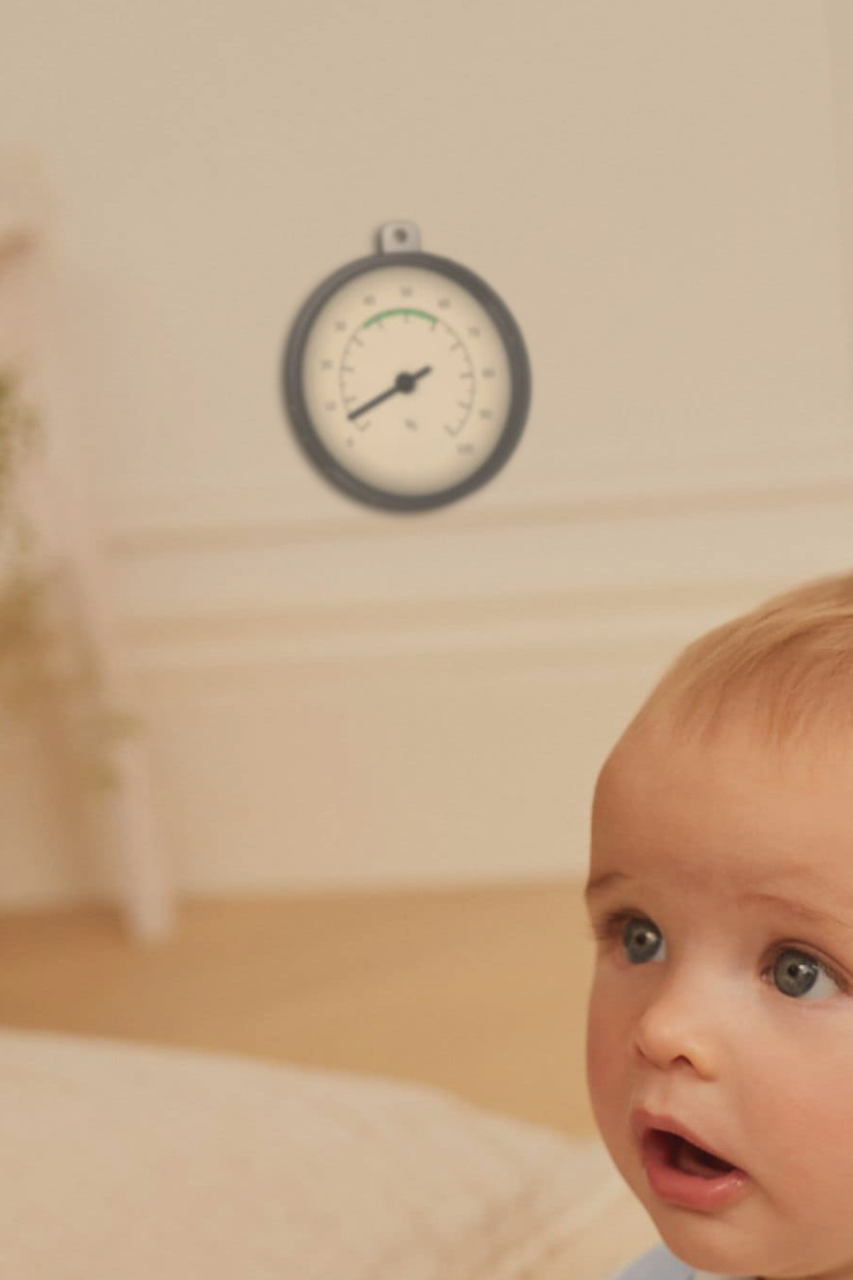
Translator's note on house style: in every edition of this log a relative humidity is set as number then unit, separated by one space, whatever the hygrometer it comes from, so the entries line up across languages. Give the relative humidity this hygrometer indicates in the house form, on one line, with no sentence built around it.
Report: 5 %
